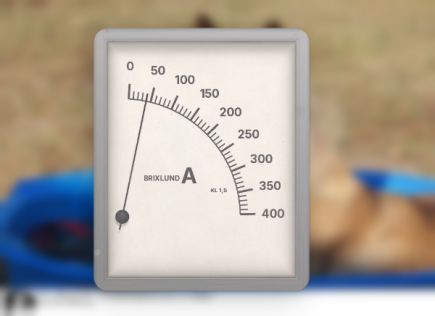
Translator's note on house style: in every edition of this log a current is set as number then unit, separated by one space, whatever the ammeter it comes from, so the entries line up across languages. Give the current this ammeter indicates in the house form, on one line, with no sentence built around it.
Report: 40 A
